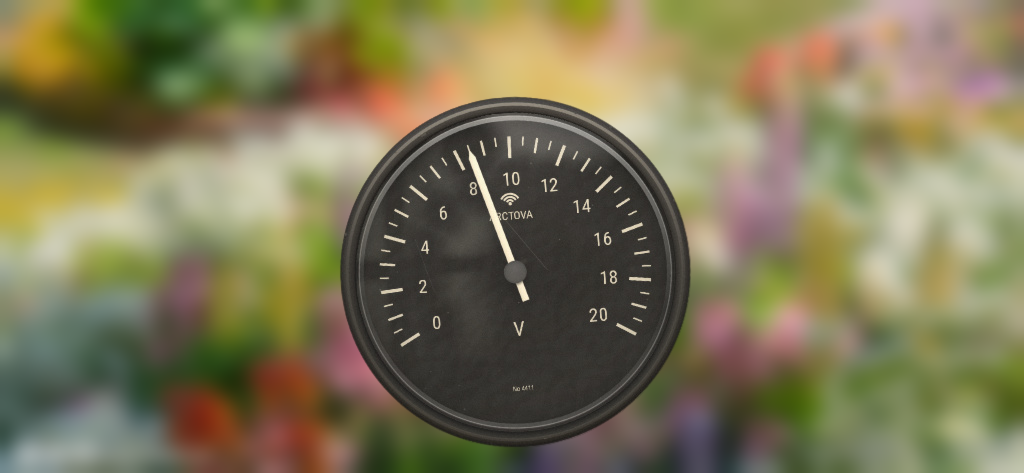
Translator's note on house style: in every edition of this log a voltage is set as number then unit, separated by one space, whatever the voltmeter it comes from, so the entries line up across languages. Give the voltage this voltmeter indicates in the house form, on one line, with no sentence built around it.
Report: 8.5 V
